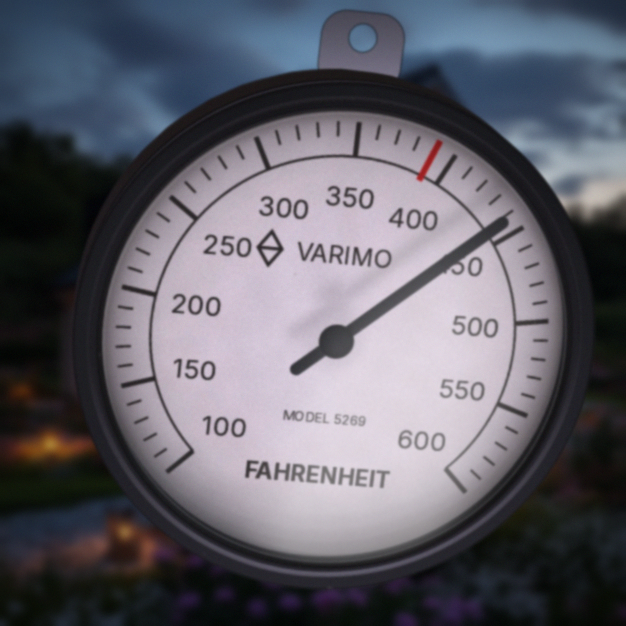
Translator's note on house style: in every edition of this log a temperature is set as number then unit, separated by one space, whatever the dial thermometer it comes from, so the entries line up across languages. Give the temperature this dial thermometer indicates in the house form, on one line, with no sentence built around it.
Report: 440 °F
